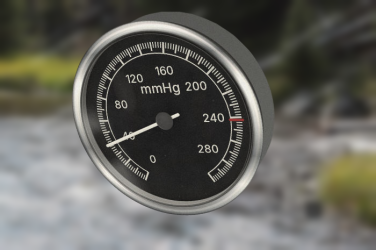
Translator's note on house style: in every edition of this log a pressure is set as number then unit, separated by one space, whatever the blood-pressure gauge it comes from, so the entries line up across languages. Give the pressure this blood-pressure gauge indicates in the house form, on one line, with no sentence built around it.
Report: 40 mmHg
